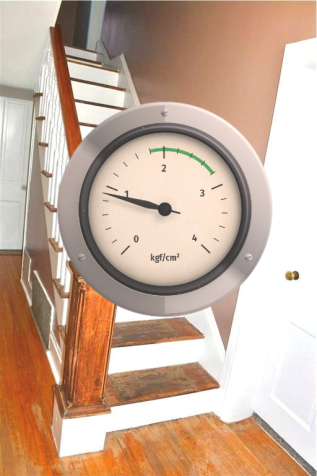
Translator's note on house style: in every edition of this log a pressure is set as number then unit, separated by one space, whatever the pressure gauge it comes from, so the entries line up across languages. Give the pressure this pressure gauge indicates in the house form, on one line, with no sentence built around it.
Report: 0.9 kg/cm²
